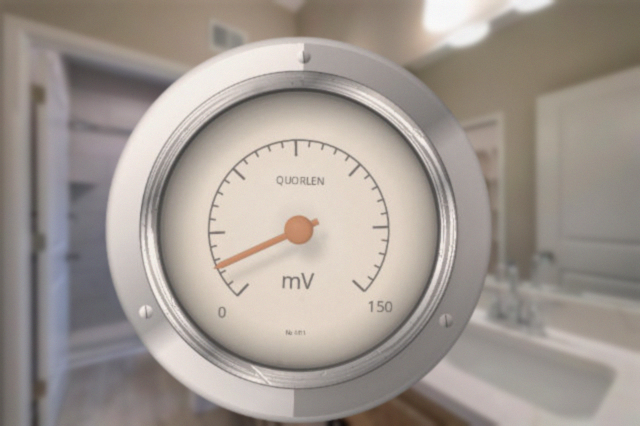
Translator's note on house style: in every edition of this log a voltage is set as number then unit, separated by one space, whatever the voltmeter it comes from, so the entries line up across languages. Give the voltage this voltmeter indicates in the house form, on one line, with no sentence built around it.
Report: 12.5 mV
